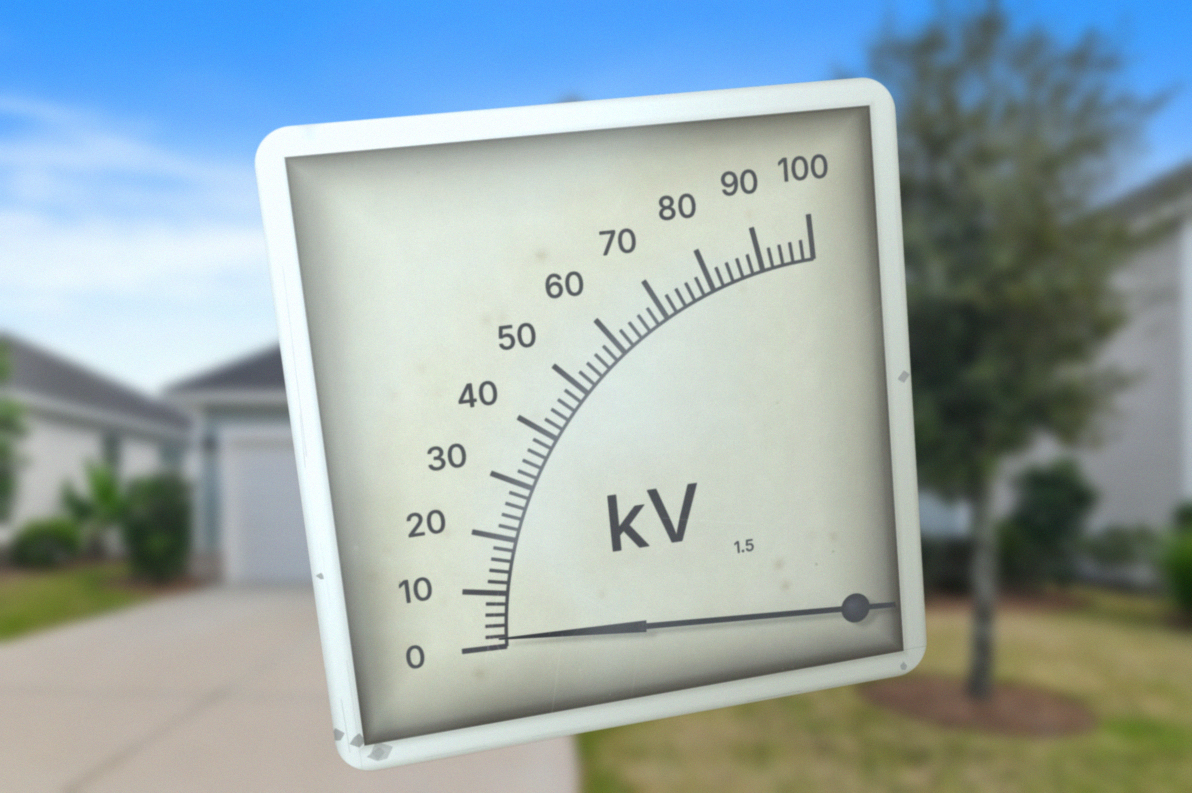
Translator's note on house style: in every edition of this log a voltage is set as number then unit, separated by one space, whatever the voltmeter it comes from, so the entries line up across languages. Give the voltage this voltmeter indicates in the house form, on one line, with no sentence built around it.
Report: 2 kV
